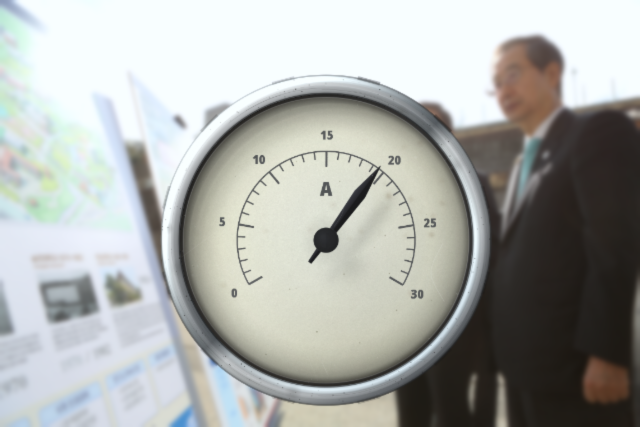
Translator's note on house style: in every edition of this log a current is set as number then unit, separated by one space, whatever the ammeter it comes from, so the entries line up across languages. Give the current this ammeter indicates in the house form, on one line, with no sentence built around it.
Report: 19.5 A
